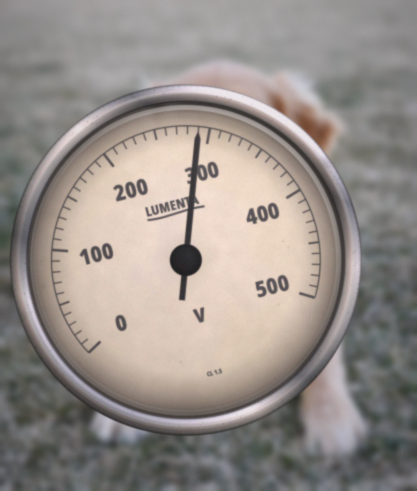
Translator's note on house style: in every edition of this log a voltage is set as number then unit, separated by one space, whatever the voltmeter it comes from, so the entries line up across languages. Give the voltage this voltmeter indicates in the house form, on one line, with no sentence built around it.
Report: 290 V
